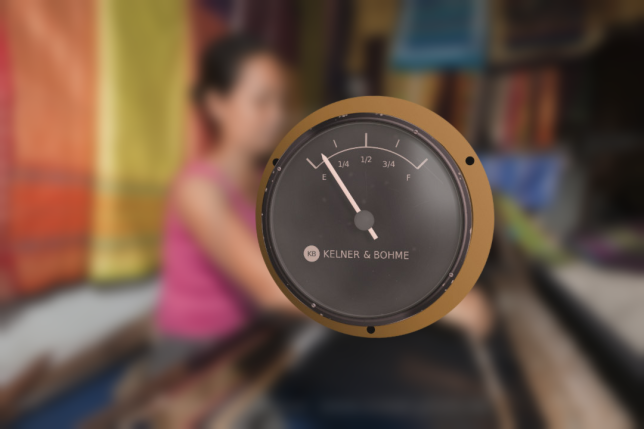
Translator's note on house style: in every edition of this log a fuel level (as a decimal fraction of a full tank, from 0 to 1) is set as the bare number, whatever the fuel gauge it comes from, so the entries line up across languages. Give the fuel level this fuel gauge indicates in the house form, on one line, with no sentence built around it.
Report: 0.125
